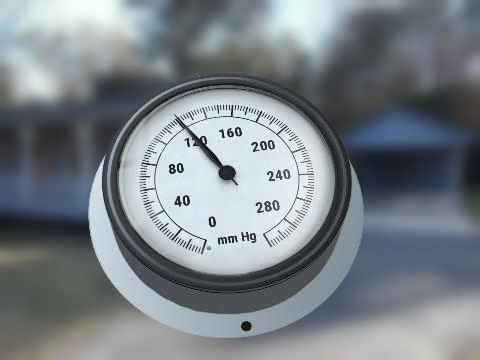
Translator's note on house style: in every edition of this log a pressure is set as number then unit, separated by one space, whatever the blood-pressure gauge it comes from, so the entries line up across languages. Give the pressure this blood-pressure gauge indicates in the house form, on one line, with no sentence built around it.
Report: 120 mmHg
